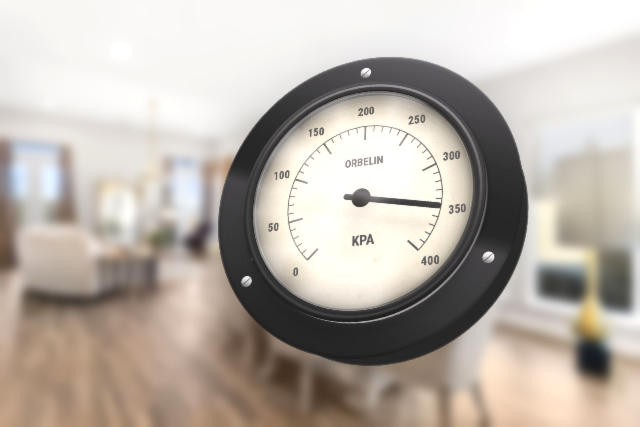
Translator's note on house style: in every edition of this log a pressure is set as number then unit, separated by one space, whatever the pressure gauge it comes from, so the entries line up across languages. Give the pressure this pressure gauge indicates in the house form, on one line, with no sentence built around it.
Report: 350 kPa
